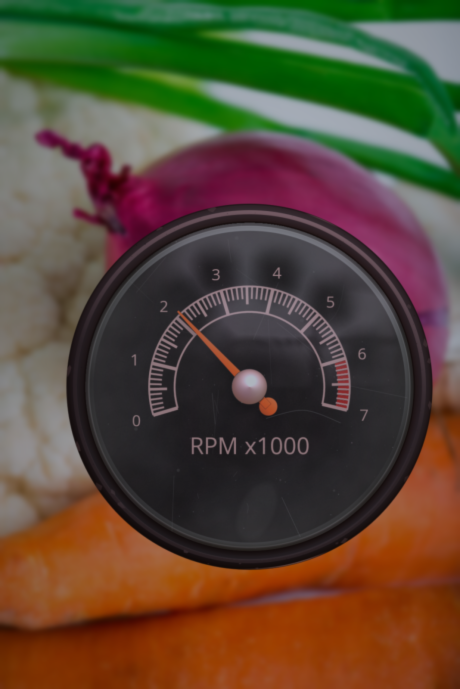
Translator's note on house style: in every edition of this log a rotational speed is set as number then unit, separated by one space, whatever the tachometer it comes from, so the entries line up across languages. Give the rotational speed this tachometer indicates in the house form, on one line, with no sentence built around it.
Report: 2100 rpm
